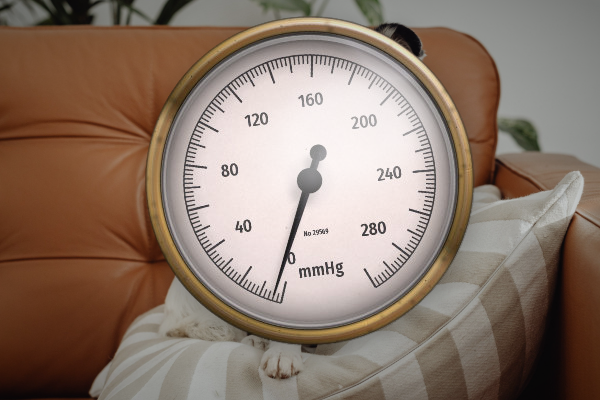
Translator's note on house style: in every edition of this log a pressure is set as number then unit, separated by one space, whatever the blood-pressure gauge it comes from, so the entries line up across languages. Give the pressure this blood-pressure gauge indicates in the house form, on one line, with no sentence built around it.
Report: 4 mmHg
